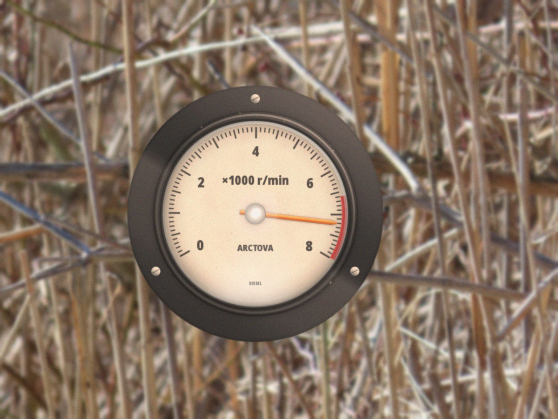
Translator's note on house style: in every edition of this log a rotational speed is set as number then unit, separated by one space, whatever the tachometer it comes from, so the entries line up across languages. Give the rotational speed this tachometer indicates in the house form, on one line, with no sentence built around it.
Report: 7200 rpm
